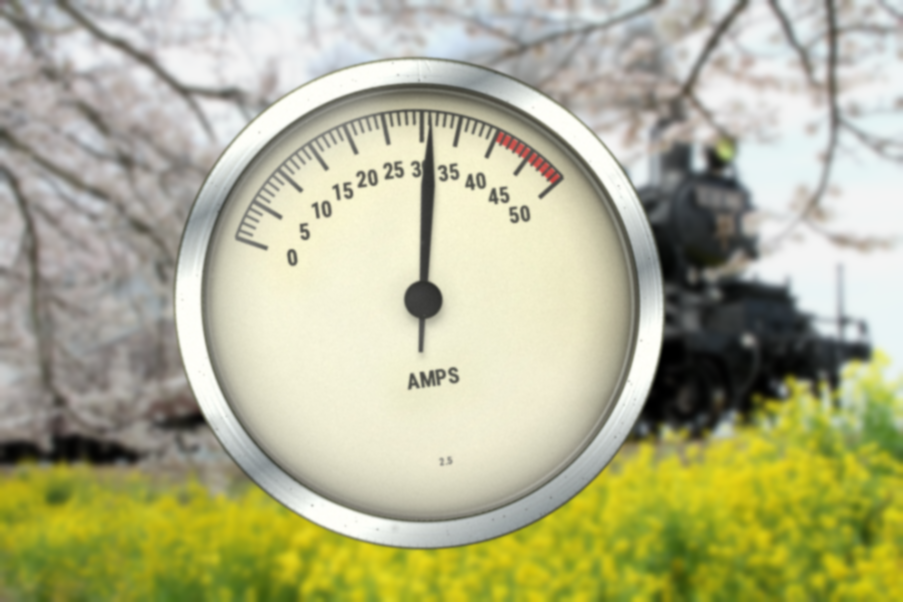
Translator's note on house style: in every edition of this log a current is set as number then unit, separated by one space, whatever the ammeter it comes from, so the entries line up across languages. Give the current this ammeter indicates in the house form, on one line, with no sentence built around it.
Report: 31 A
